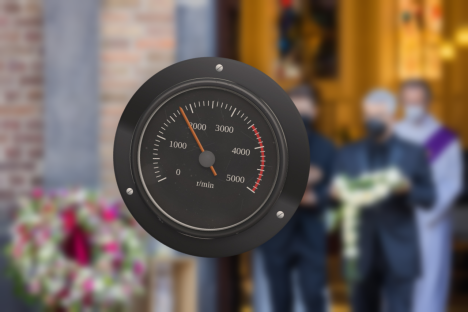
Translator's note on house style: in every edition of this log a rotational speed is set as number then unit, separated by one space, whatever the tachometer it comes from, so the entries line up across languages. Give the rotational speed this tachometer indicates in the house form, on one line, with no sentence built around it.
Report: 1800 rpm
